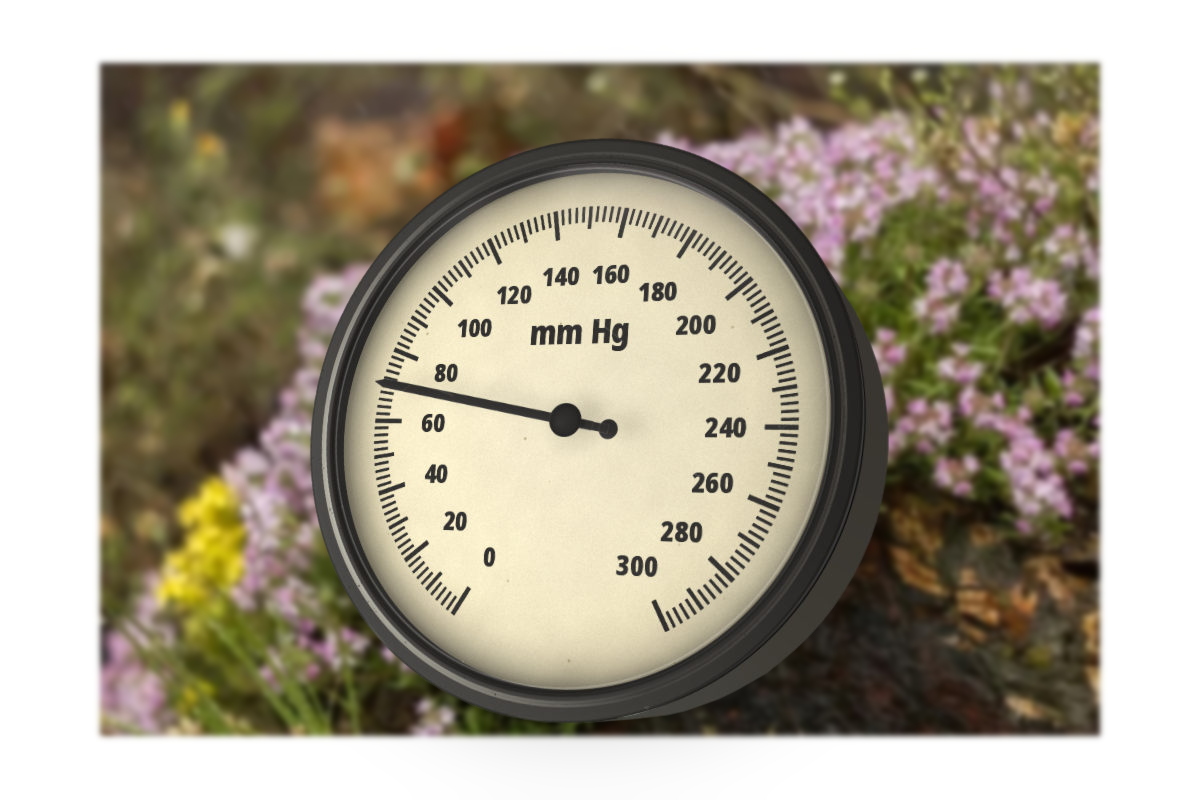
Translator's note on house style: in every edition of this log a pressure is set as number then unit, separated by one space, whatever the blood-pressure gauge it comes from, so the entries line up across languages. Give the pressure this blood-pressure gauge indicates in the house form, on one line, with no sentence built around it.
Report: 70 mmHg
